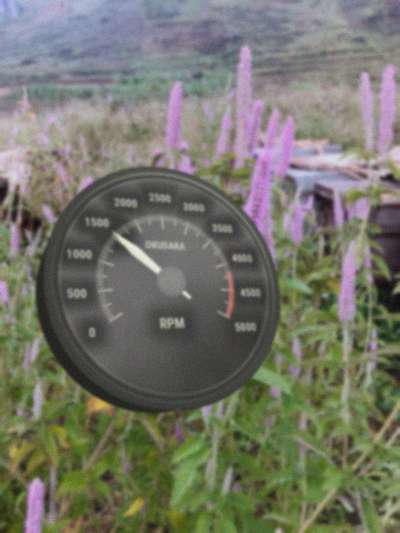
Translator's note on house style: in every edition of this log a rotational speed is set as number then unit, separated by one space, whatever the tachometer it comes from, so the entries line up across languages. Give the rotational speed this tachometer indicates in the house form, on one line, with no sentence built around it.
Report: 1500 rpm
